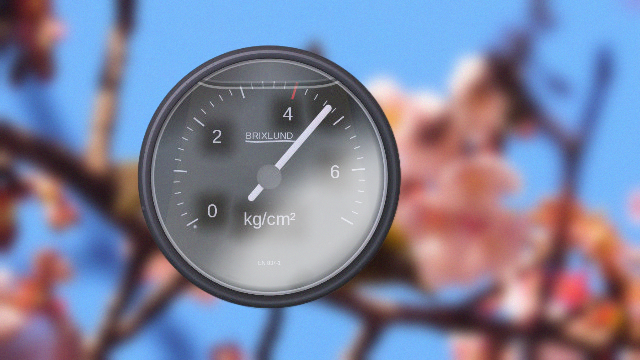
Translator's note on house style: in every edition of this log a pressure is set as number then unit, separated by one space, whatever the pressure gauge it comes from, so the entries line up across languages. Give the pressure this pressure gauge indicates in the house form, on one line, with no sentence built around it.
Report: 4.7 kg/cm²
